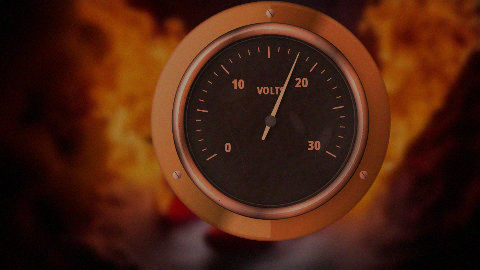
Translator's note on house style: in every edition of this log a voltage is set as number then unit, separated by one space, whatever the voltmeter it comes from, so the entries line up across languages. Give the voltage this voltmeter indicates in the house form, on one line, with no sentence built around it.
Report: 18 V
